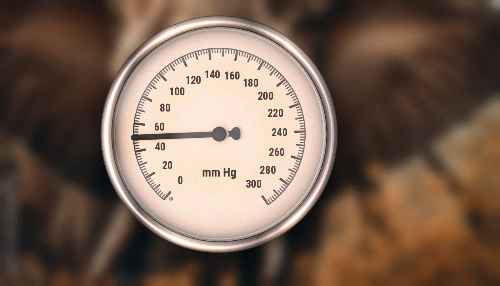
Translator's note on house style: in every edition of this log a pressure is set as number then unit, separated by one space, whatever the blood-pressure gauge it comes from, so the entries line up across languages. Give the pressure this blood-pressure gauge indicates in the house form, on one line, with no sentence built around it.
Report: 50 mmHg
